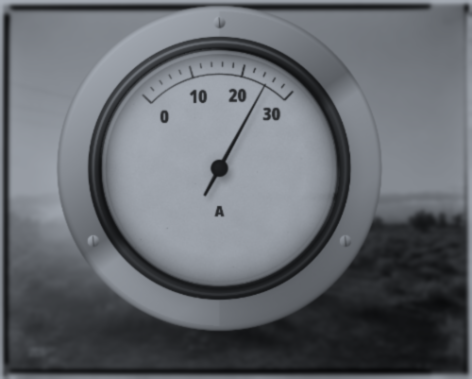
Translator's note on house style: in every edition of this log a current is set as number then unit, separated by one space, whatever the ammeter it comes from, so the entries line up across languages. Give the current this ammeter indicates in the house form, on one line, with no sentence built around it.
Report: 25 A
